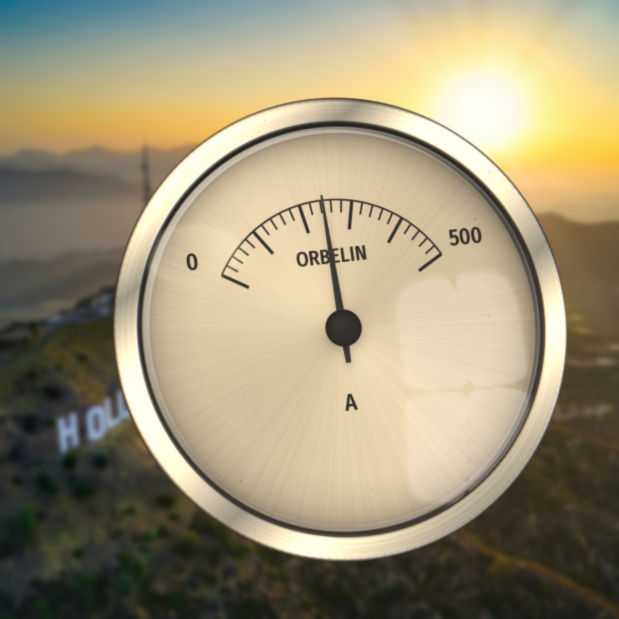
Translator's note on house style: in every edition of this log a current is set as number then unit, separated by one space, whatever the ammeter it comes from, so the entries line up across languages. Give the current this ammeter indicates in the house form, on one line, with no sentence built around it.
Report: 240 A
